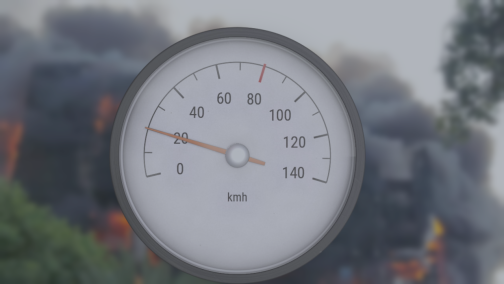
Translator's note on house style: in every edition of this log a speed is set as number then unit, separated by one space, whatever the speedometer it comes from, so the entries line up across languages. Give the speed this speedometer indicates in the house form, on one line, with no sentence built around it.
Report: 20 km/h
